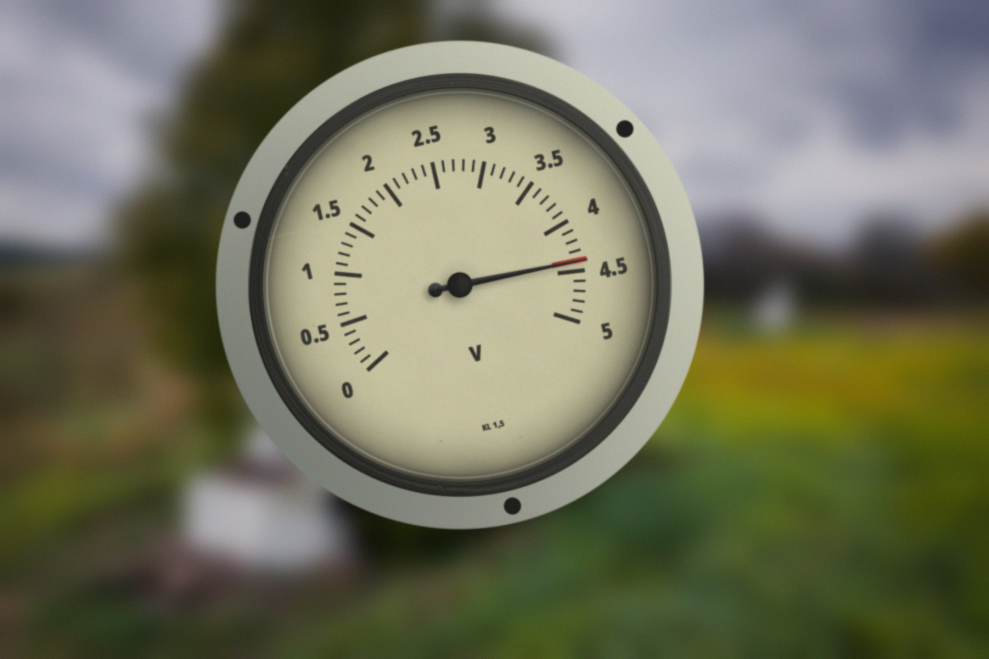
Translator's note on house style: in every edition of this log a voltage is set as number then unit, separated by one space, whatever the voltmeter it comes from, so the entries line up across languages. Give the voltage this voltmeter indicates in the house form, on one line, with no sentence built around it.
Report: 4.4 V
